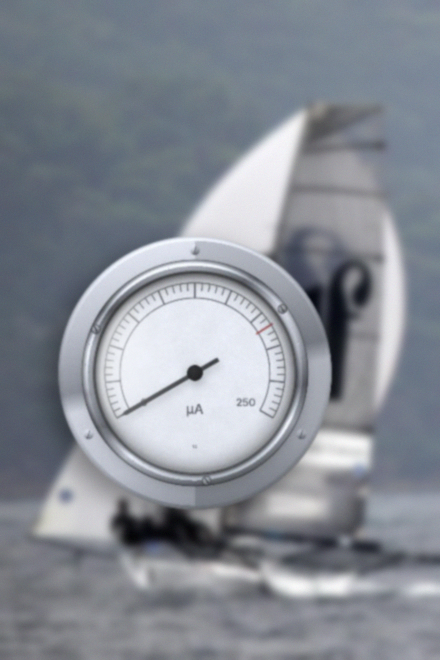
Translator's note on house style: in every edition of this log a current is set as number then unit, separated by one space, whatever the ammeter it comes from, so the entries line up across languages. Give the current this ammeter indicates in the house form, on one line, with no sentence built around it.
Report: 0 µA
